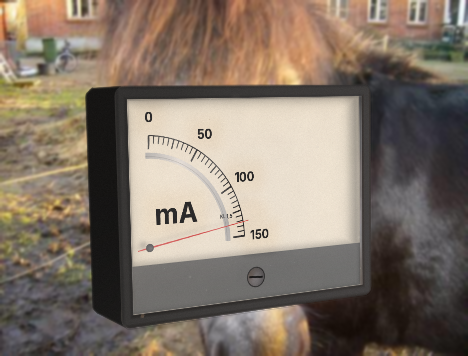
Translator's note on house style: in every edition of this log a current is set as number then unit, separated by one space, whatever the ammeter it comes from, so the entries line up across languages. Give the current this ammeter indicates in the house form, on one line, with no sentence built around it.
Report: 135 mA
